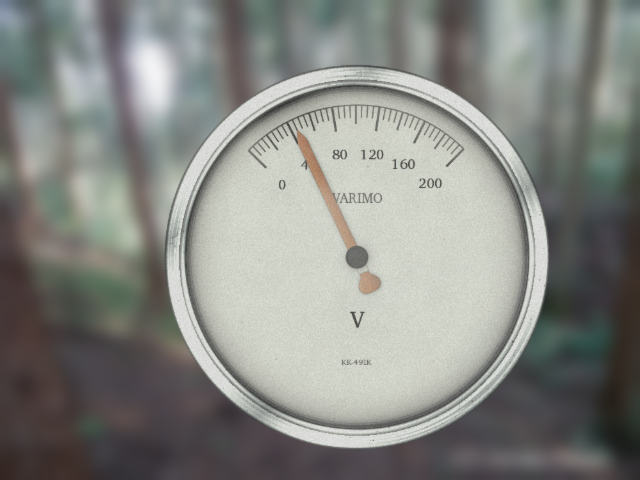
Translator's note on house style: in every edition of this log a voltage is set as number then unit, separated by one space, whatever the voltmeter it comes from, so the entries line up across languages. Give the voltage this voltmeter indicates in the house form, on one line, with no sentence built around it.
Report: 45 V
